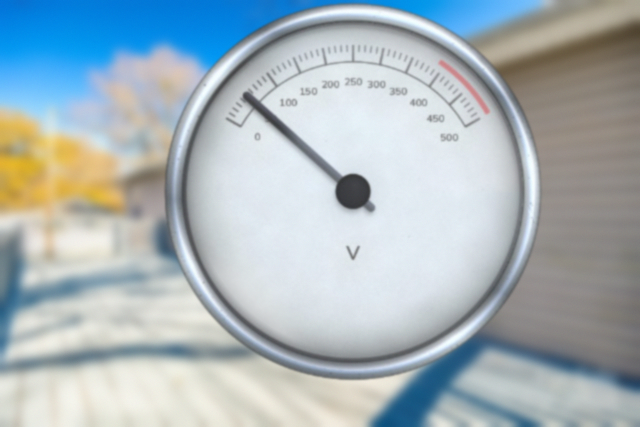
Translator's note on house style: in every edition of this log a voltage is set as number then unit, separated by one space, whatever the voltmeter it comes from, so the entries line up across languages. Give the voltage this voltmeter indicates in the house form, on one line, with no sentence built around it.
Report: 50 V
